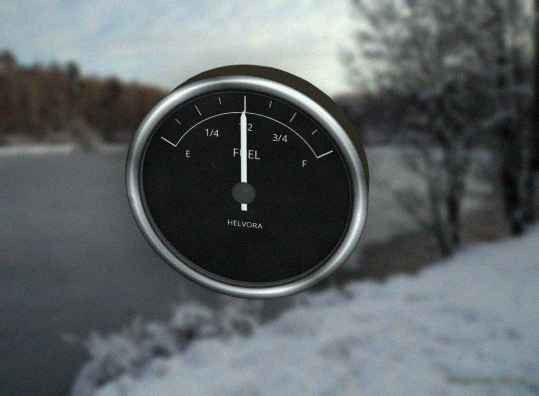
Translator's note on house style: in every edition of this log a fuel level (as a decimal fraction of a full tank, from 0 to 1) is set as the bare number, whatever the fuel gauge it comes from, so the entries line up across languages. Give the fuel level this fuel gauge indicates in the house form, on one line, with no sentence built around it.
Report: 0.5
